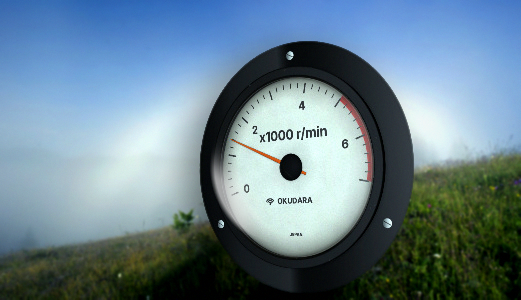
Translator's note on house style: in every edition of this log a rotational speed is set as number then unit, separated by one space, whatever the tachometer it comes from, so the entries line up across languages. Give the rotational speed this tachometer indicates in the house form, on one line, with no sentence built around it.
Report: 1400 rpm
